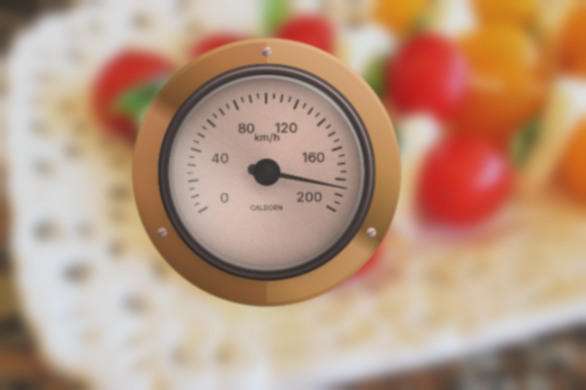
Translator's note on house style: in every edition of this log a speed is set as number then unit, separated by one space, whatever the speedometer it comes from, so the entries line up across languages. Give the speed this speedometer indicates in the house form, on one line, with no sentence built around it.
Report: 185 km/h
